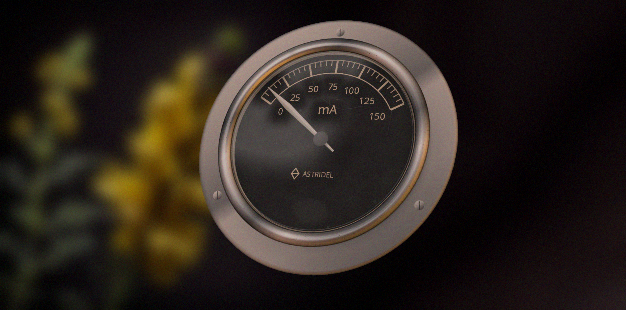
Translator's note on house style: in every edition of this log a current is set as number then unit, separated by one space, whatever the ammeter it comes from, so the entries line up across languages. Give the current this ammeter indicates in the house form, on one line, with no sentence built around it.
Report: 10 mA
